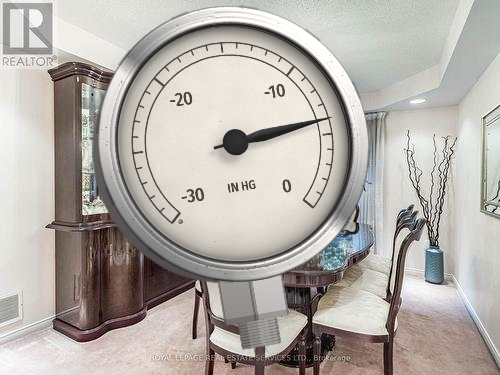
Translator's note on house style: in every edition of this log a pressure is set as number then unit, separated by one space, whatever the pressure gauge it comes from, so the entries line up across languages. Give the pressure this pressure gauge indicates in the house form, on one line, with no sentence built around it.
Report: -6 inHg
